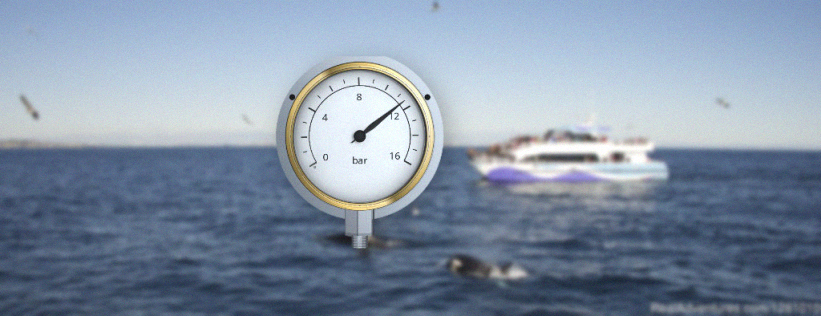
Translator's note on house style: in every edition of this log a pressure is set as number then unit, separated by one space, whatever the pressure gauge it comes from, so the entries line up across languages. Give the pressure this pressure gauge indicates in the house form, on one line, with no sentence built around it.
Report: 11.5 bar
